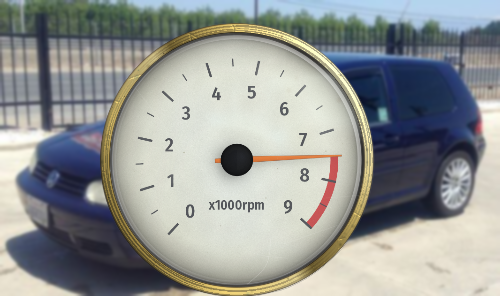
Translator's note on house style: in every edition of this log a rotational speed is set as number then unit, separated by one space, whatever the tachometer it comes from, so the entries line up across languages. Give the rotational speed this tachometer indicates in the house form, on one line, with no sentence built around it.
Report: 7500 rpm
